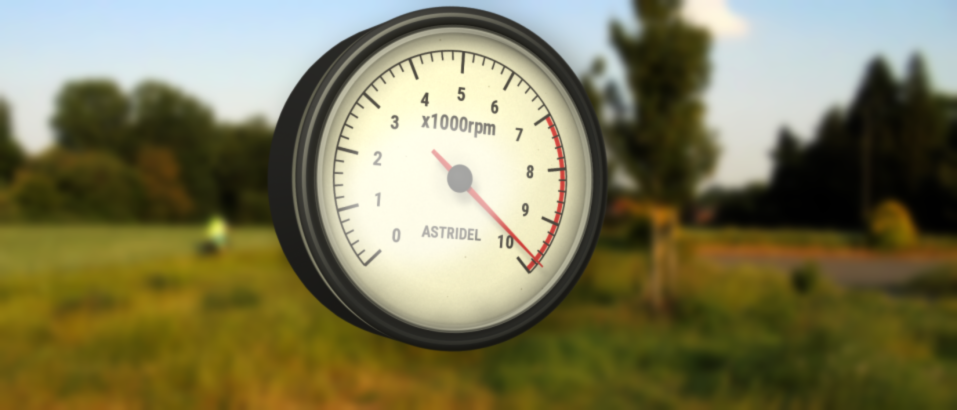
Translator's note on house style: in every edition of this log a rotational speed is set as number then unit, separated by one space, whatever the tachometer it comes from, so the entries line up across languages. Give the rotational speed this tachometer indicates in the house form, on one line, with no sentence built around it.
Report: 9800 rpm
